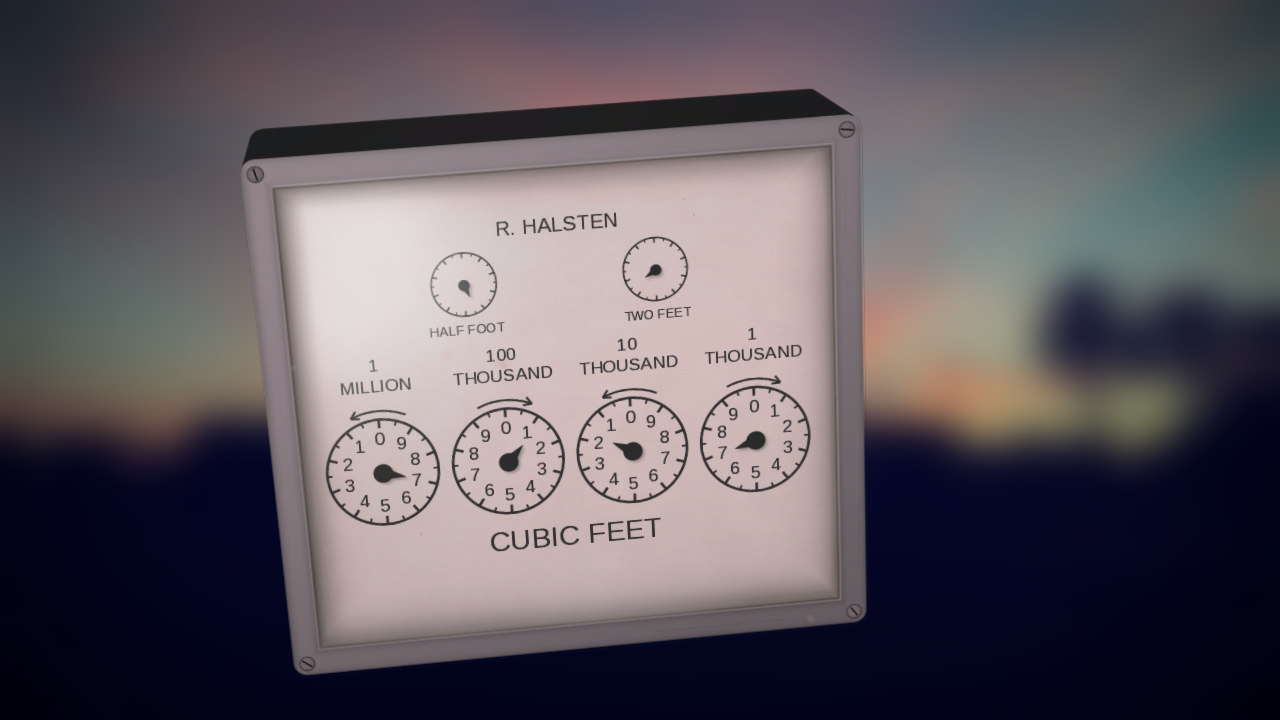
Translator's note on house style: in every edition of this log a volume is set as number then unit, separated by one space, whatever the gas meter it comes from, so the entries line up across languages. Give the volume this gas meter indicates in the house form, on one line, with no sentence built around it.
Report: 711700 ft³
